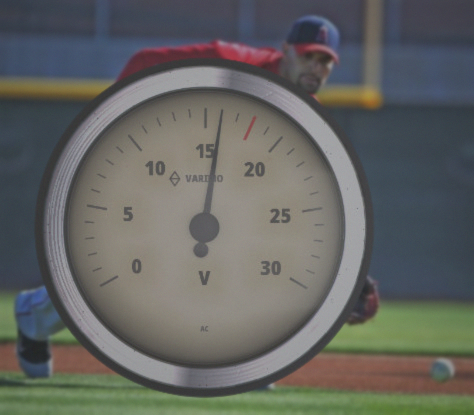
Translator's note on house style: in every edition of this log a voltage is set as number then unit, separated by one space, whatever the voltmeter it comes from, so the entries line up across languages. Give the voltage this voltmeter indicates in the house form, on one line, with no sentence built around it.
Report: 16 V
